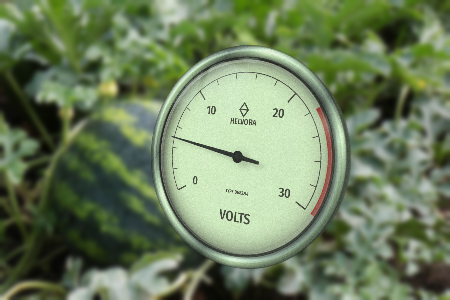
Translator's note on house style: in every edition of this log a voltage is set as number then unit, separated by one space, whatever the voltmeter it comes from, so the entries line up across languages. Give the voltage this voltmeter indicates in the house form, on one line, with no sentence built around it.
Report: 5 V
